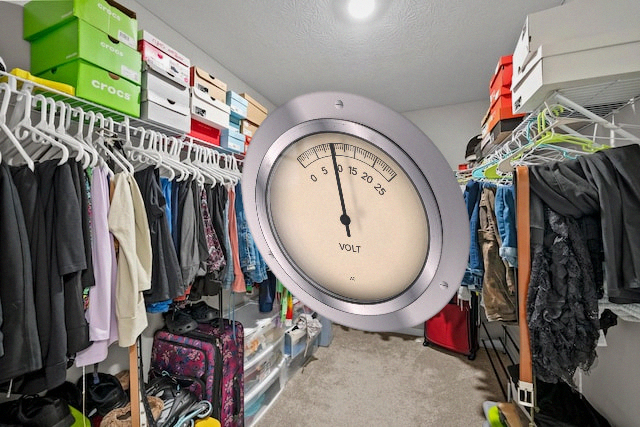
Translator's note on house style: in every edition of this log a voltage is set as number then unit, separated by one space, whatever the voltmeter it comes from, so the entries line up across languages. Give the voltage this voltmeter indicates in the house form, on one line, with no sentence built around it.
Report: 10 V
